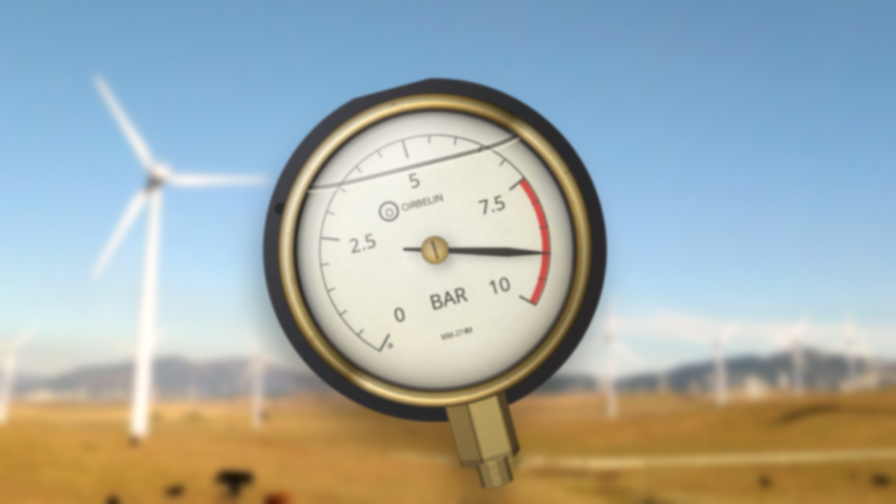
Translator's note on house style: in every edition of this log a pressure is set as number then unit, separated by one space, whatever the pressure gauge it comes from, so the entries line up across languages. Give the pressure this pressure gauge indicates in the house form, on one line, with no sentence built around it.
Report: 9 bar
